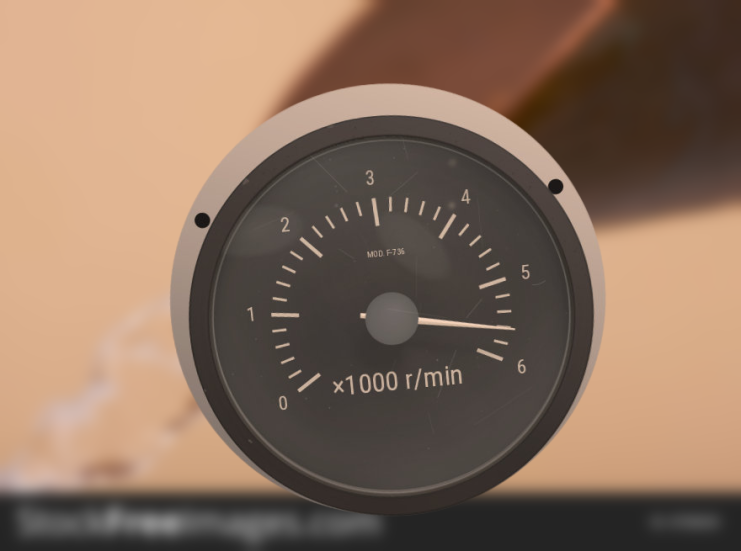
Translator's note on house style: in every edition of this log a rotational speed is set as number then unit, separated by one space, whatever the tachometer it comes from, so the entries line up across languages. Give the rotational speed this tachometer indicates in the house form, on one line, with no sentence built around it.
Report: 5600 rpm
